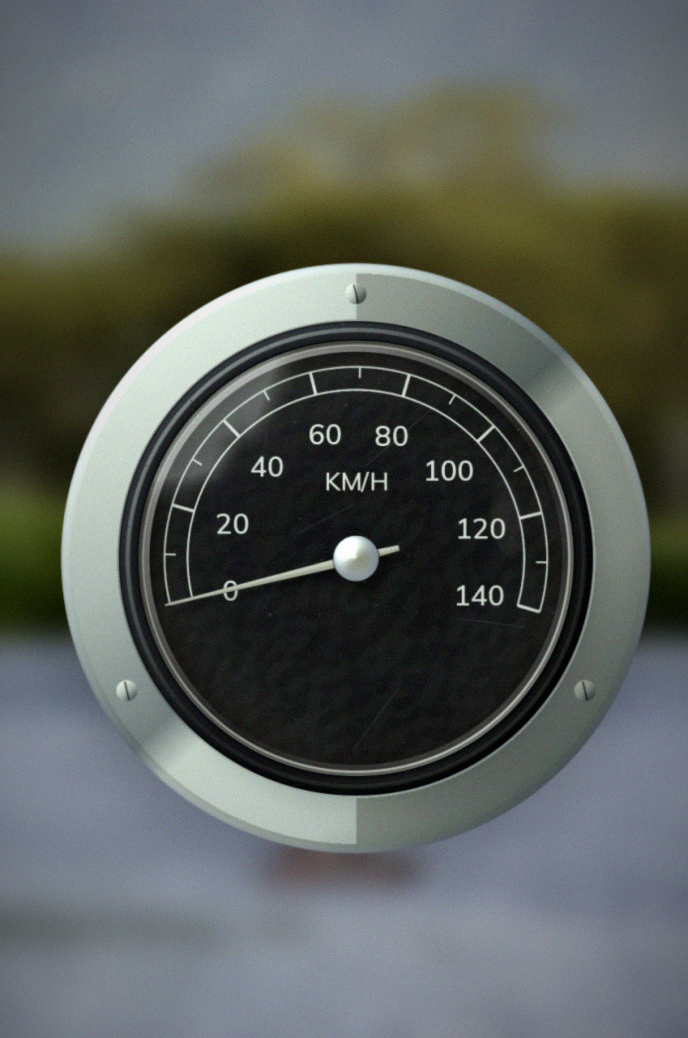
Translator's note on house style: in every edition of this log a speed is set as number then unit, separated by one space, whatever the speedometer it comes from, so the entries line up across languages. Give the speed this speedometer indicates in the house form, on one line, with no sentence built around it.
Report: 0 km/h
